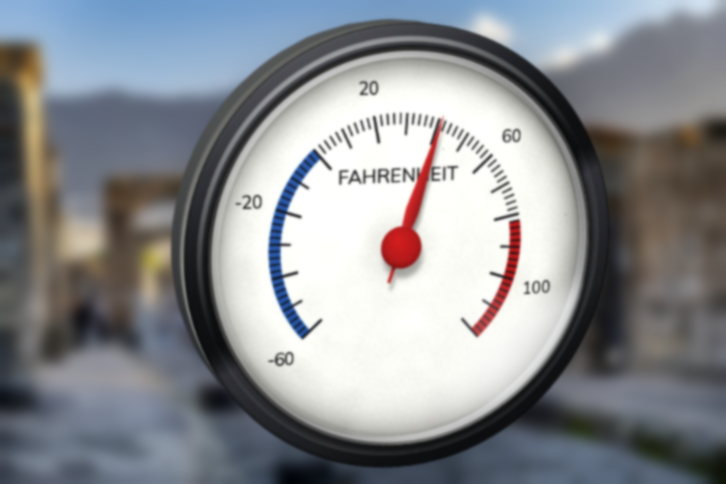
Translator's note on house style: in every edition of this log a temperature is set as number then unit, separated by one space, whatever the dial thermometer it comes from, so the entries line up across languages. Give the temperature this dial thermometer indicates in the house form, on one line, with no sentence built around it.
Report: 40 °F
